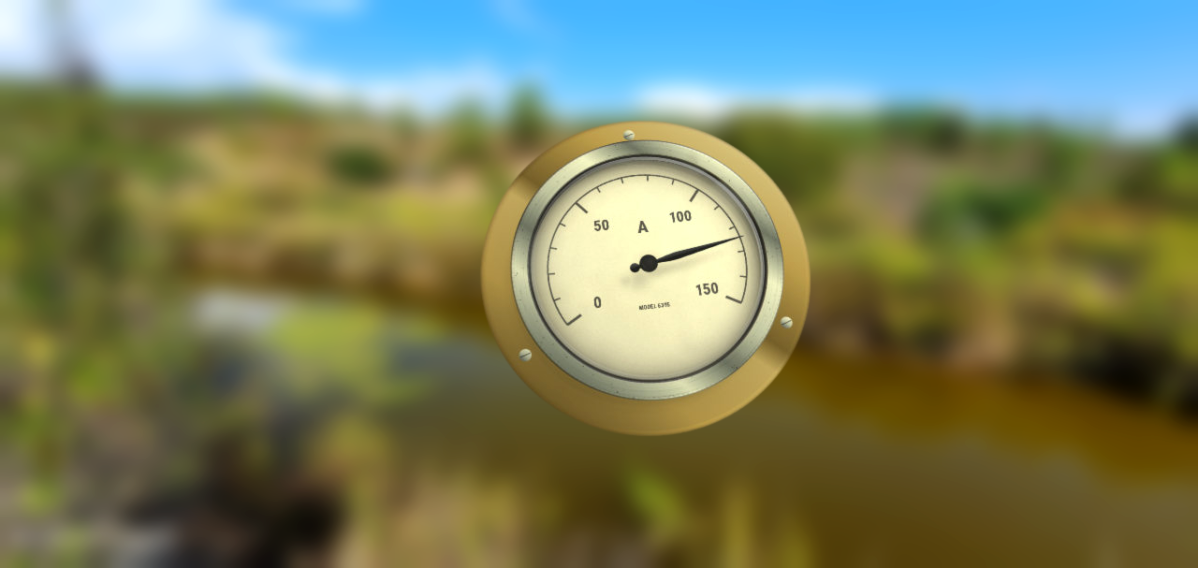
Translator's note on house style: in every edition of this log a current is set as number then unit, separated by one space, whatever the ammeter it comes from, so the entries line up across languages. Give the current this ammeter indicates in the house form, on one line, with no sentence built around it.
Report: 125 A
